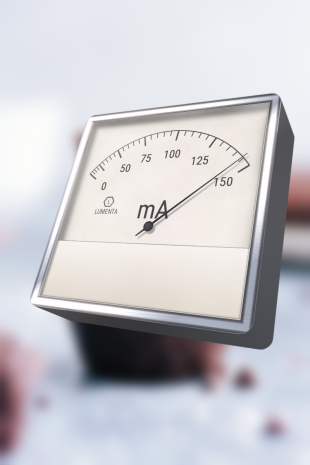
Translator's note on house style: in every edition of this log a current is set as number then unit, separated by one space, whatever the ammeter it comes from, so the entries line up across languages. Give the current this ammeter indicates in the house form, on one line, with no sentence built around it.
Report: 145 mA
